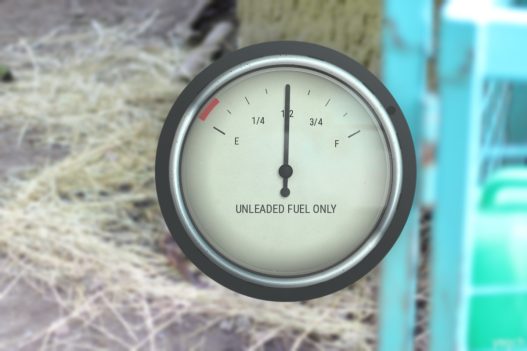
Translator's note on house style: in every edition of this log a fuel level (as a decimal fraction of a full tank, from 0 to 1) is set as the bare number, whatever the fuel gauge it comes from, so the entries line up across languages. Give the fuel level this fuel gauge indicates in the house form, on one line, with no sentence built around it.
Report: 0.5
